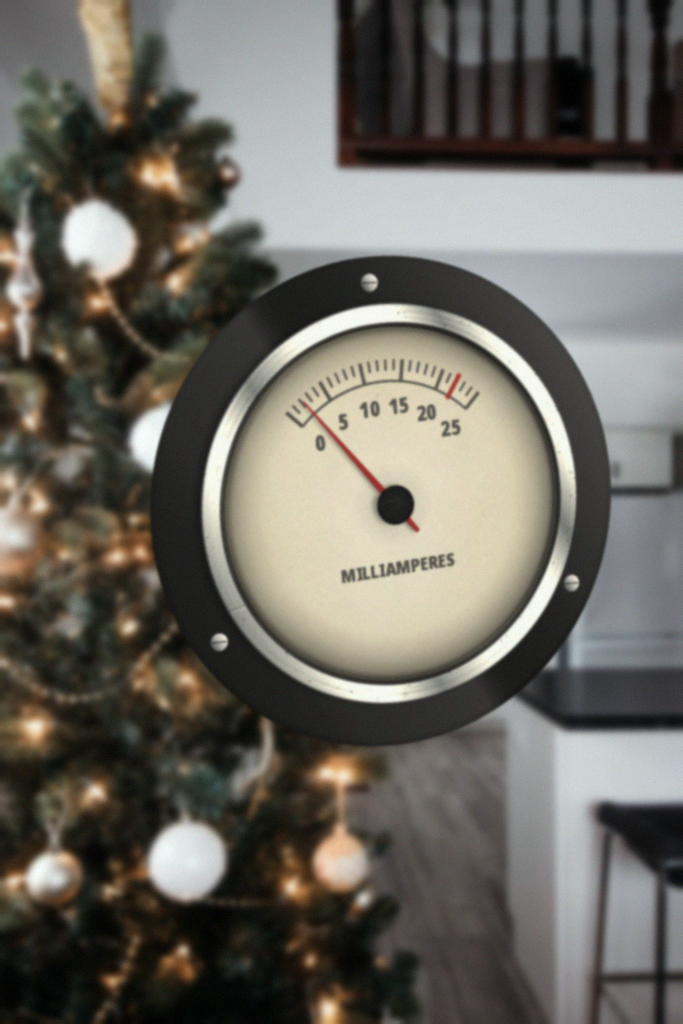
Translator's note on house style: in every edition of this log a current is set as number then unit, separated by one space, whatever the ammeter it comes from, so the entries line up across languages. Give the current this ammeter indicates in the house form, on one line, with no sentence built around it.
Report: 2 mA
